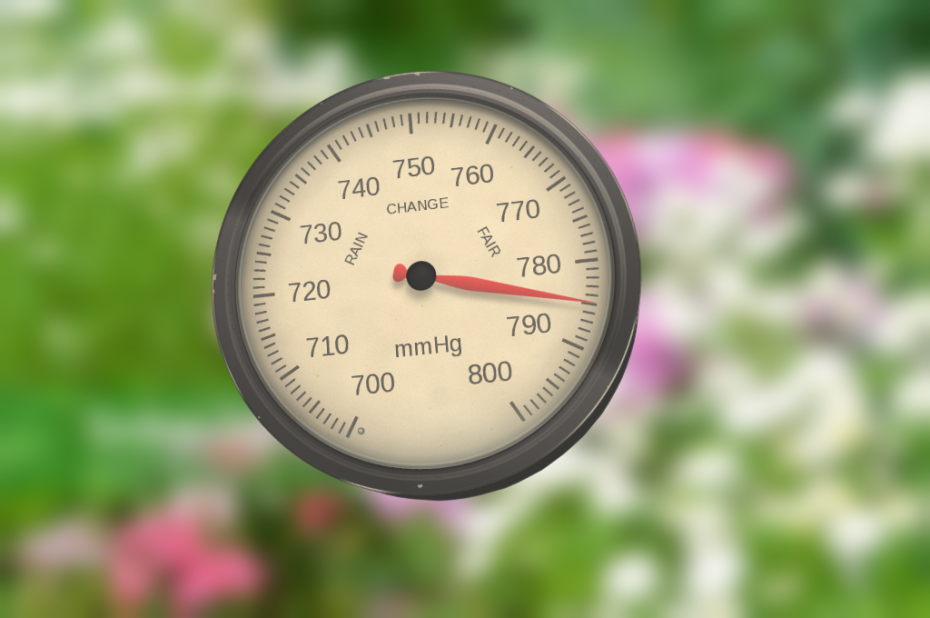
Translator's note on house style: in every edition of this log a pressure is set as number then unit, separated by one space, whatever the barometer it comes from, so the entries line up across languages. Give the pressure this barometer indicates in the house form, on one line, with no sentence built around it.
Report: 785 mmHg
